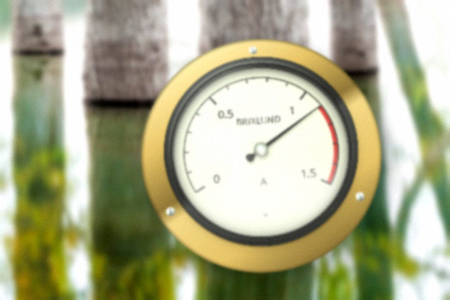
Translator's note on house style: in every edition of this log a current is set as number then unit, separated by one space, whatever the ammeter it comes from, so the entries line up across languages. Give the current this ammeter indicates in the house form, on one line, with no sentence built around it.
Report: 1.1 A
